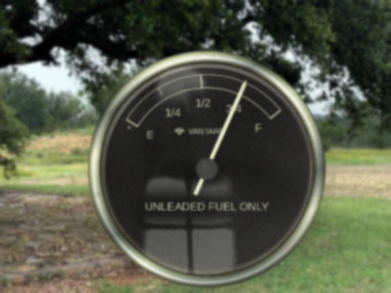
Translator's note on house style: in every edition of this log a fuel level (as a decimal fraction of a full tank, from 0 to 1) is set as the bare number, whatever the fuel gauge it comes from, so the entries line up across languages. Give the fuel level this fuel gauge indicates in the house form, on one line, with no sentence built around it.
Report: 0.75
